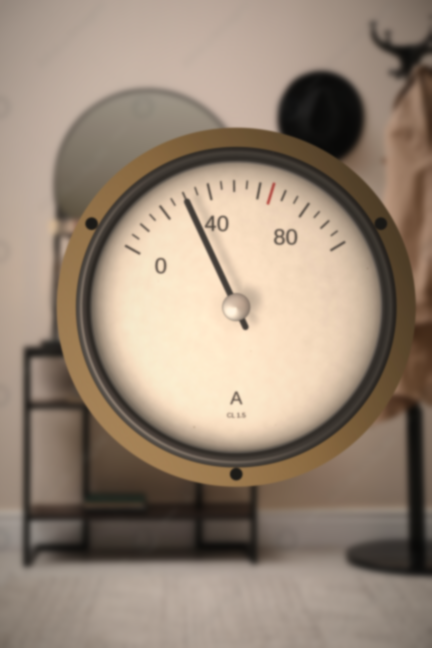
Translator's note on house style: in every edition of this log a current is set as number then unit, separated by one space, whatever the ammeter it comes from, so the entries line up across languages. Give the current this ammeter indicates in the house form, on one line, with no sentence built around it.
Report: 30 A
